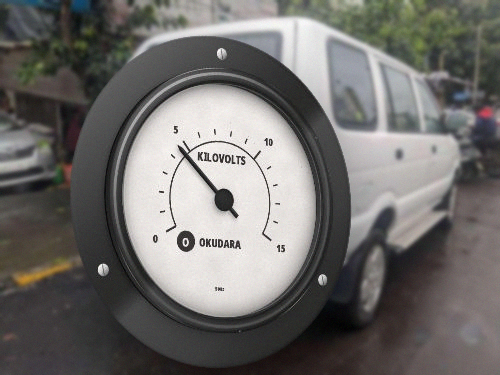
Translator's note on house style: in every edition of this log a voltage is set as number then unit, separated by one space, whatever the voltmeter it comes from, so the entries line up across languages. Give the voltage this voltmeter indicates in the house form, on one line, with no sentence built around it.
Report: 4.5 kV
